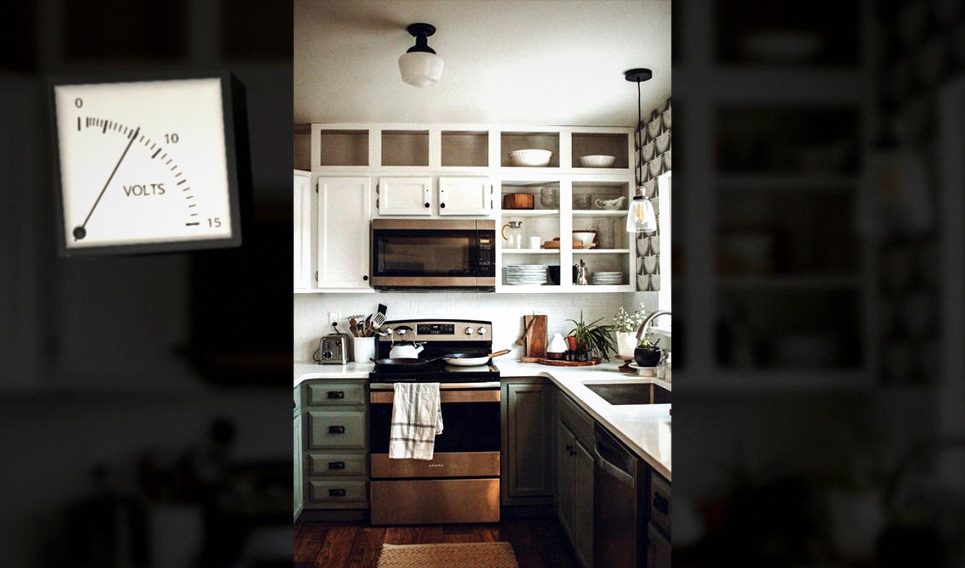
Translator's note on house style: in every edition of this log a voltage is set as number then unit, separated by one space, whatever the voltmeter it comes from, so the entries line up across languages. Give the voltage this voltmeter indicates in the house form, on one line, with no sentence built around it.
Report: 8 V
